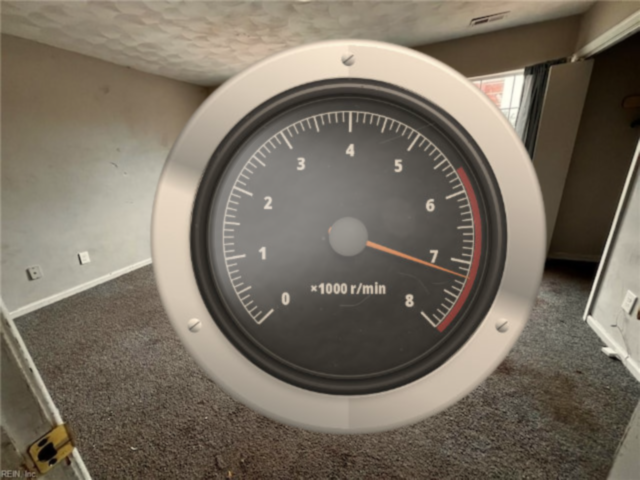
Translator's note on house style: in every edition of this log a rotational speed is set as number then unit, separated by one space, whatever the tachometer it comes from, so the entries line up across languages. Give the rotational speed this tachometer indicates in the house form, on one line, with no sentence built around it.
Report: 7200 rpm
